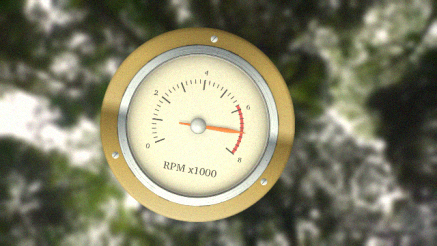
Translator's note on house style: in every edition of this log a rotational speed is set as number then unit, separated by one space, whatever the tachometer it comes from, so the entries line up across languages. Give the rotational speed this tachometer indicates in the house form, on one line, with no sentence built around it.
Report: 7000 rpm
